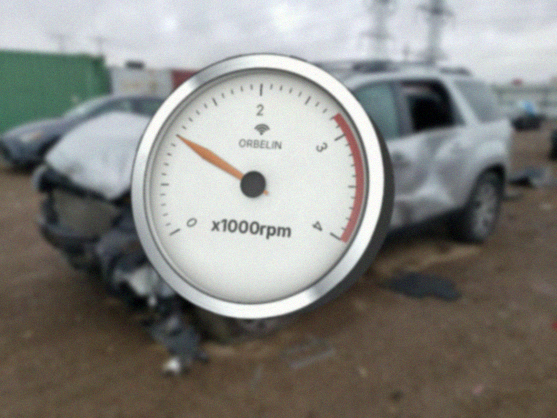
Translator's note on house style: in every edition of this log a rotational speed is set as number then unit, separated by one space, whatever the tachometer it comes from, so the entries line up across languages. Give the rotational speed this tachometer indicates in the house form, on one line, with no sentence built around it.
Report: 1000 rpm
